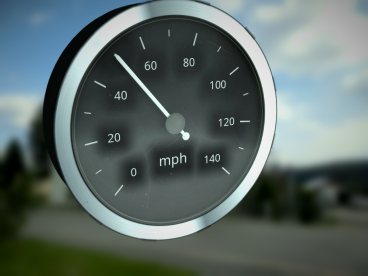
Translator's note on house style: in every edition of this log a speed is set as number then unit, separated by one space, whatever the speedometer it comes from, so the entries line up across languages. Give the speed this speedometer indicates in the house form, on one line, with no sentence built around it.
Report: 50 mph
